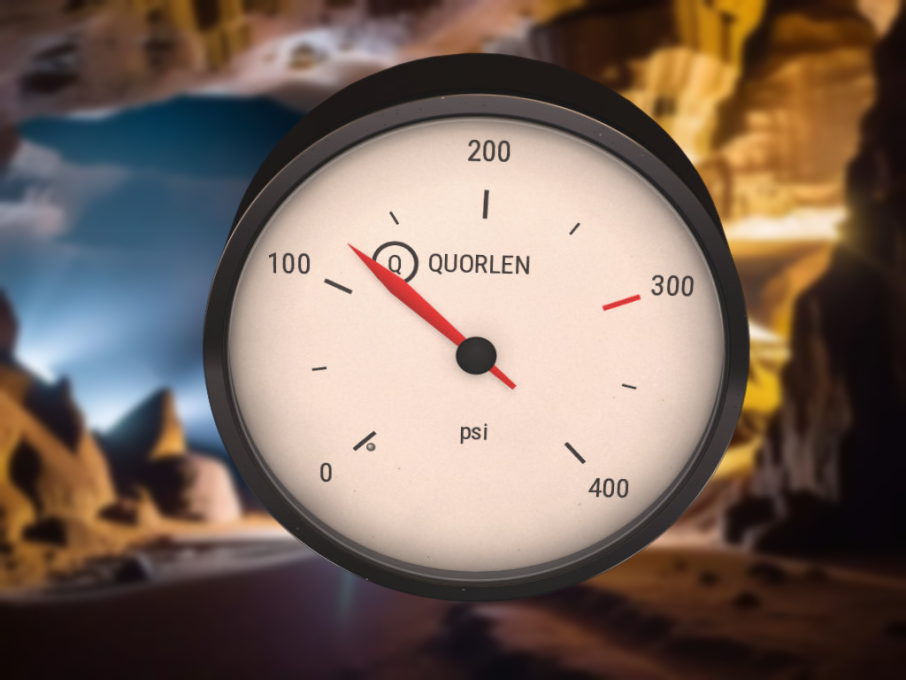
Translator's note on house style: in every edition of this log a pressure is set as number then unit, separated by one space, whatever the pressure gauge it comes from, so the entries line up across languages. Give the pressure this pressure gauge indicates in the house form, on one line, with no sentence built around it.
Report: 125 psi
